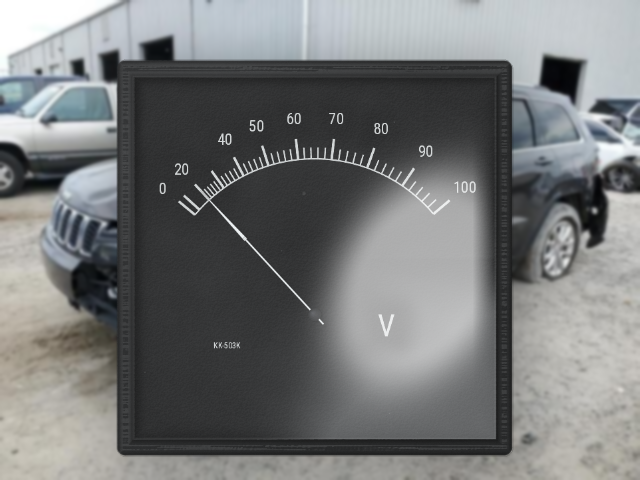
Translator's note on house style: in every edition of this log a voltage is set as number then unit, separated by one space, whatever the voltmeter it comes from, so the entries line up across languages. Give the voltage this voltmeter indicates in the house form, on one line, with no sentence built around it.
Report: 20 V
